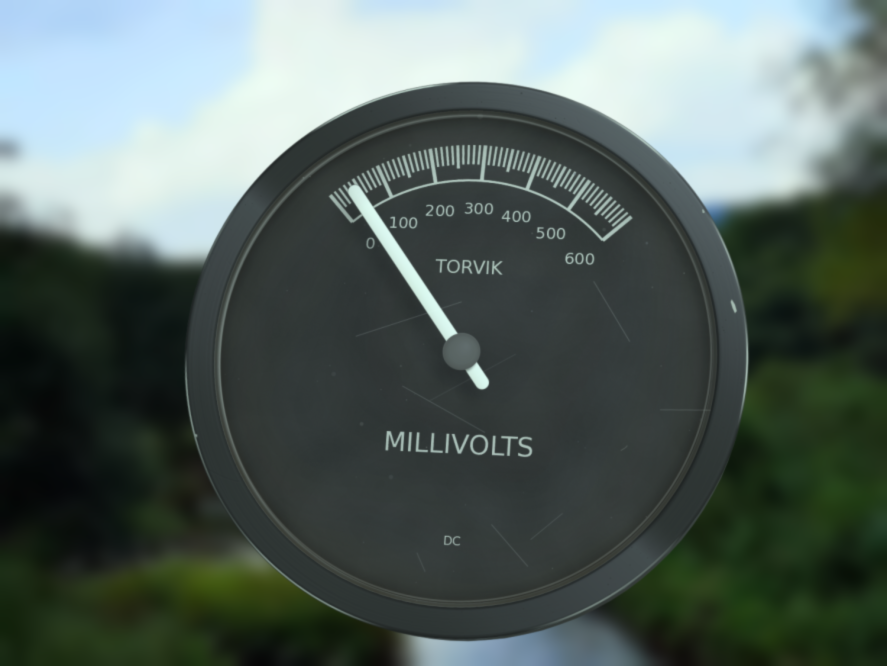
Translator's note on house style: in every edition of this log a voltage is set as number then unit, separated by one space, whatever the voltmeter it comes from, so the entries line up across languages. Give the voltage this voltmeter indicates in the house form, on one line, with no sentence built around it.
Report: 40 mV
